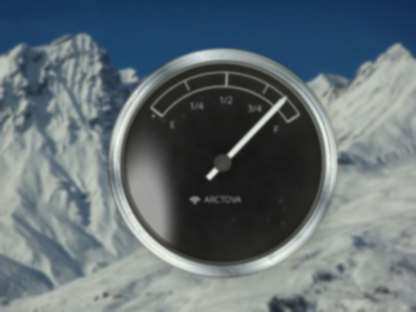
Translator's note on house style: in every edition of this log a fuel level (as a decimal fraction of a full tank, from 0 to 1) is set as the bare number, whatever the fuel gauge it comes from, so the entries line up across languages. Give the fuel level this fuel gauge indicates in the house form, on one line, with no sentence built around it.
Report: 0.875
